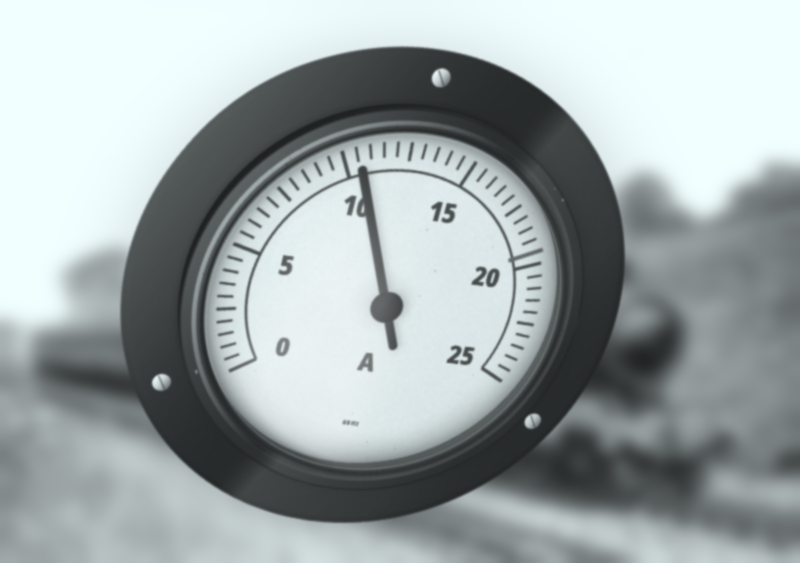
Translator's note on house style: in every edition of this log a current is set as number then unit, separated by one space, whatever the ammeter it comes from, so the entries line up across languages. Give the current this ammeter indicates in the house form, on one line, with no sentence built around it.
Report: 10.5 A
